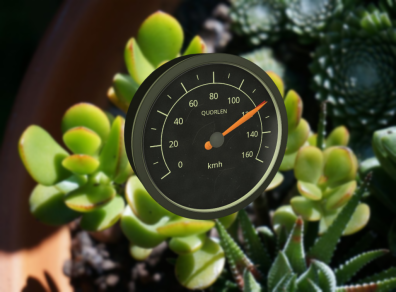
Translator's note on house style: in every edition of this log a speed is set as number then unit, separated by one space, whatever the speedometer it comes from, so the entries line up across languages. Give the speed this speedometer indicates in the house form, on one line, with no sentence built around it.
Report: 120 km/h
